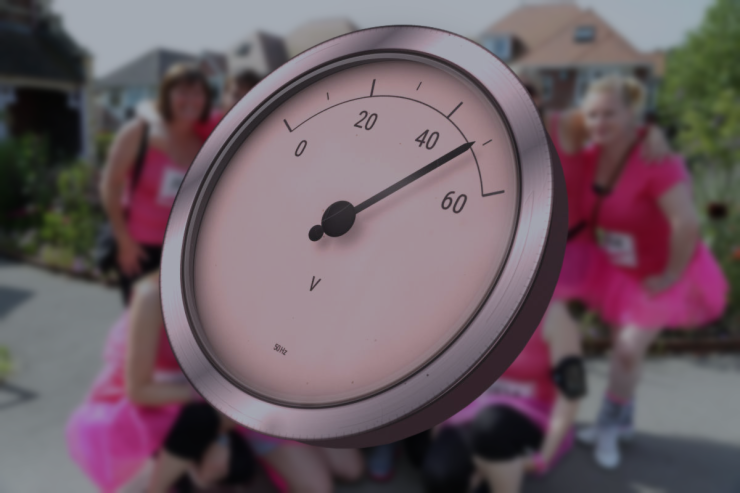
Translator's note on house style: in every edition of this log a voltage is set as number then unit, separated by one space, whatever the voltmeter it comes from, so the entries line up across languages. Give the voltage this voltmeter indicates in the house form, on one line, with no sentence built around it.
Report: 50 V
